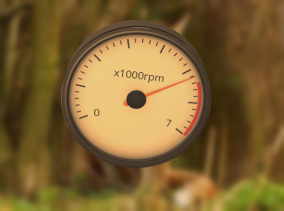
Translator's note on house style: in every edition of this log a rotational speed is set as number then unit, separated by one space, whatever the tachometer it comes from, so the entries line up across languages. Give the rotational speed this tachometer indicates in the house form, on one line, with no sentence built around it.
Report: 5200 rpm
